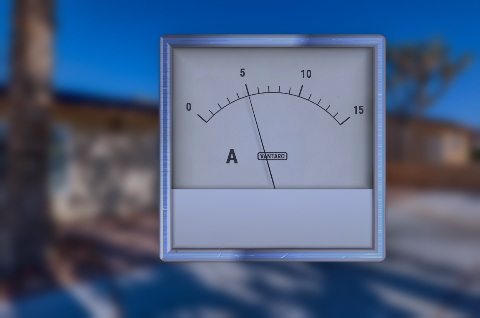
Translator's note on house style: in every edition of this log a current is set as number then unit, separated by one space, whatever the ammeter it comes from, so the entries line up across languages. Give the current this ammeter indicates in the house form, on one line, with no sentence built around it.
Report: 5 A
